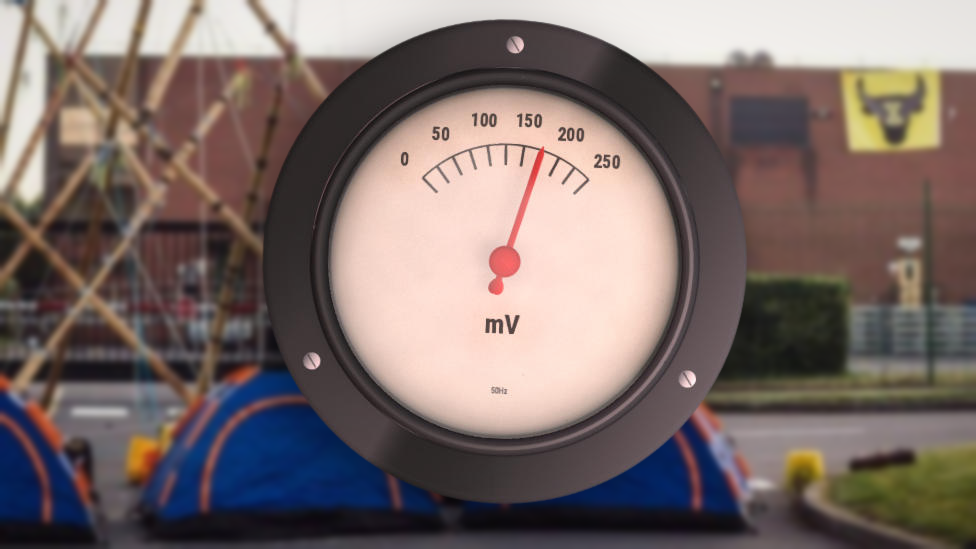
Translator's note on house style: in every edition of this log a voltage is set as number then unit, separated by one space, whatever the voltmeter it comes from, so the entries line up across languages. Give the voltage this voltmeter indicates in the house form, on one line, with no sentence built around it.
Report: 175 mV
